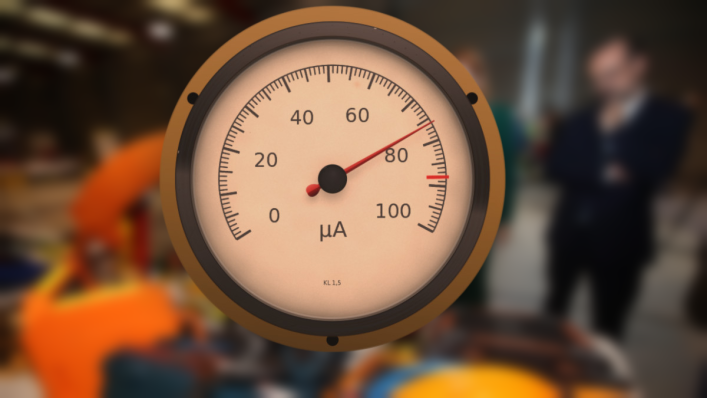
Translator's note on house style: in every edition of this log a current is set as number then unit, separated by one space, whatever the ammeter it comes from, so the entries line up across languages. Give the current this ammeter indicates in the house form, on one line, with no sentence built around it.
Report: 76 µA
